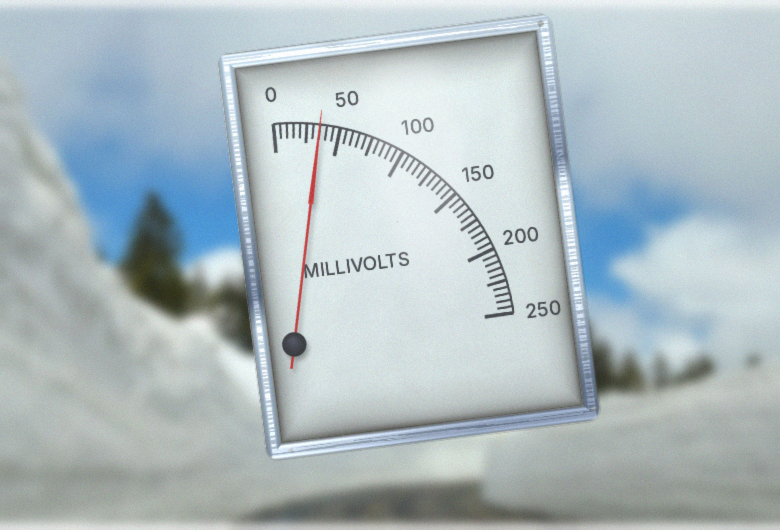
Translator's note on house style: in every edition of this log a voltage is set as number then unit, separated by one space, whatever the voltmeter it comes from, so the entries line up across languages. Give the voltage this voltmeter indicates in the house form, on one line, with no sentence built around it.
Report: 35 mV
